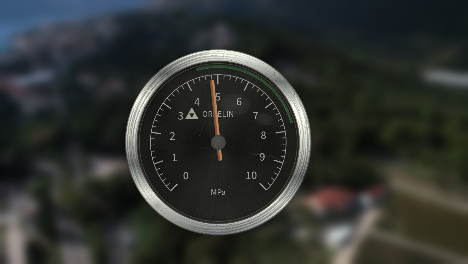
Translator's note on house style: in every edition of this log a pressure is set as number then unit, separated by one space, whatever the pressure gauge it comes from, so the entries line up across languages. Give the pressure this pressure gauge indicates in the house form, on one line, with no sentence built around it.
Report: 4.8 MPa
